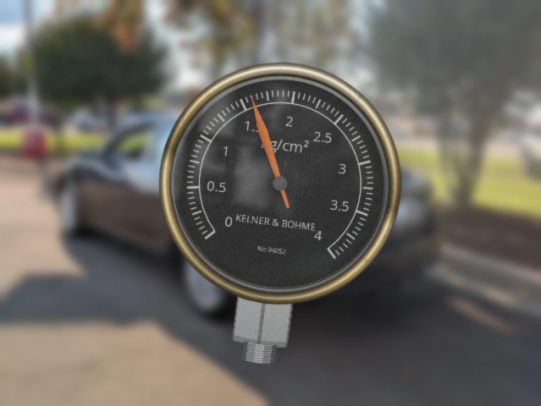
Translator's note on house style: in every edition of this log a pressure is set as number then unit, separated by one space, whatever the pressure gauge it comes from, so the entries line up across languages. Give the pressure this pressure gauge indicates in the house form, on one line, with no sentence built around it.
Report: 1.6 kg/cm²
